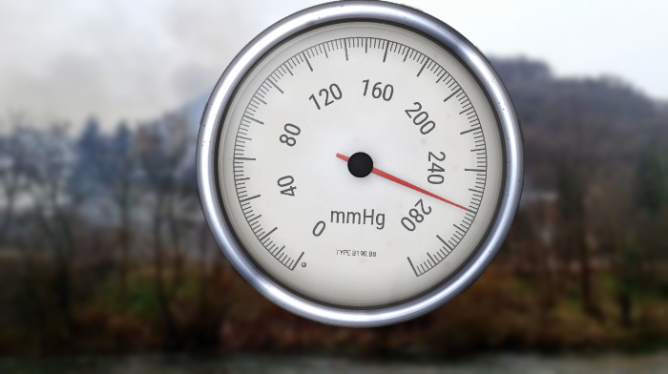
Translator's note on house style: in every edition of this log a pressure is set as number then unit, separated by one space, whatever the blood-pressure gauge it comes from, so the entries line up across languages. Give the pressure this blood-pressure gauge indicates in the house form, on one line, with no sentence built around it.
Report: 260 mmHg
